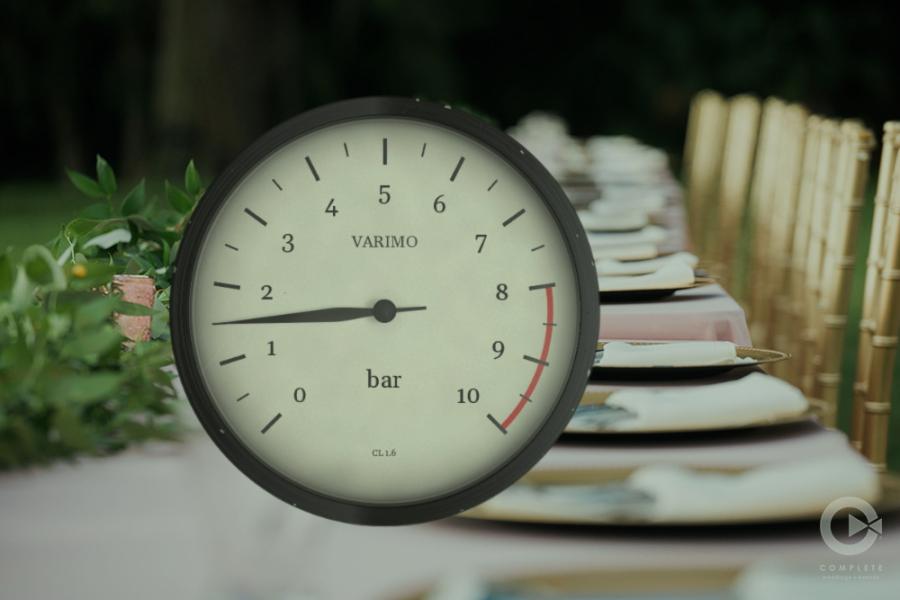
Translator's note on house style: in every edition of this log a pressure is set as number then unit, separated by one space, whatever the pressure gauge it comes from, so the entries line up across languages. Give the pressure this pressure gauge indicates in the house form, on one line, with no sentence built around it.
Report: 1.5 bar
